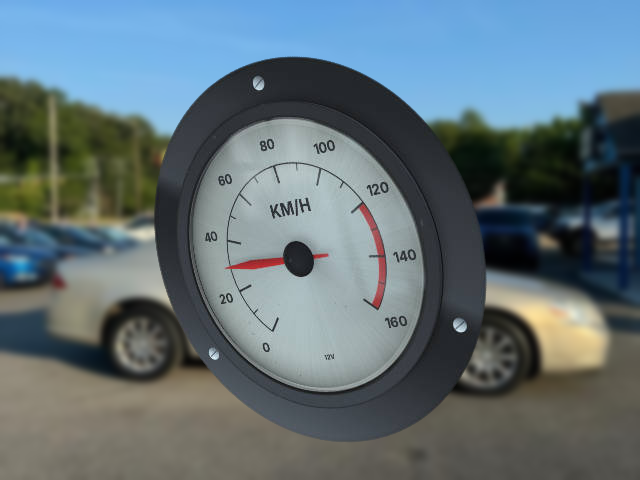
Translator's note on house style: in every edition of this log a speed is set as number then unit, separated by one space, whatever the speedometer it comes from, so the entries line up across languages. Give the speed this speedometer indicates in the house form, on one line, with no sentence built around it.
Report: 30 km/h
